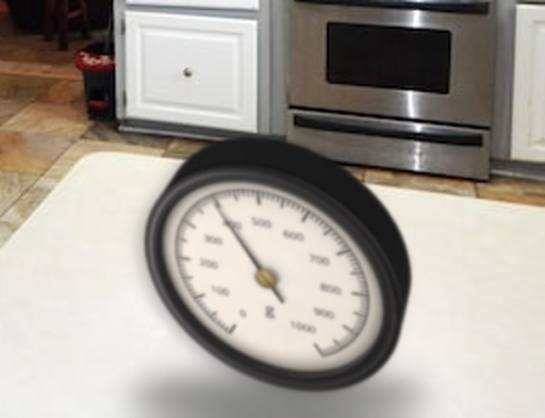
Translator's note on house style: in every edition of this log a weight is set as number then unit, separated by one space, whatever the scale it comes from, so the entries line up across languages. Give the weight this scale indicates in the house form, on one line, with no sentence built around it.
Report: 400 g
